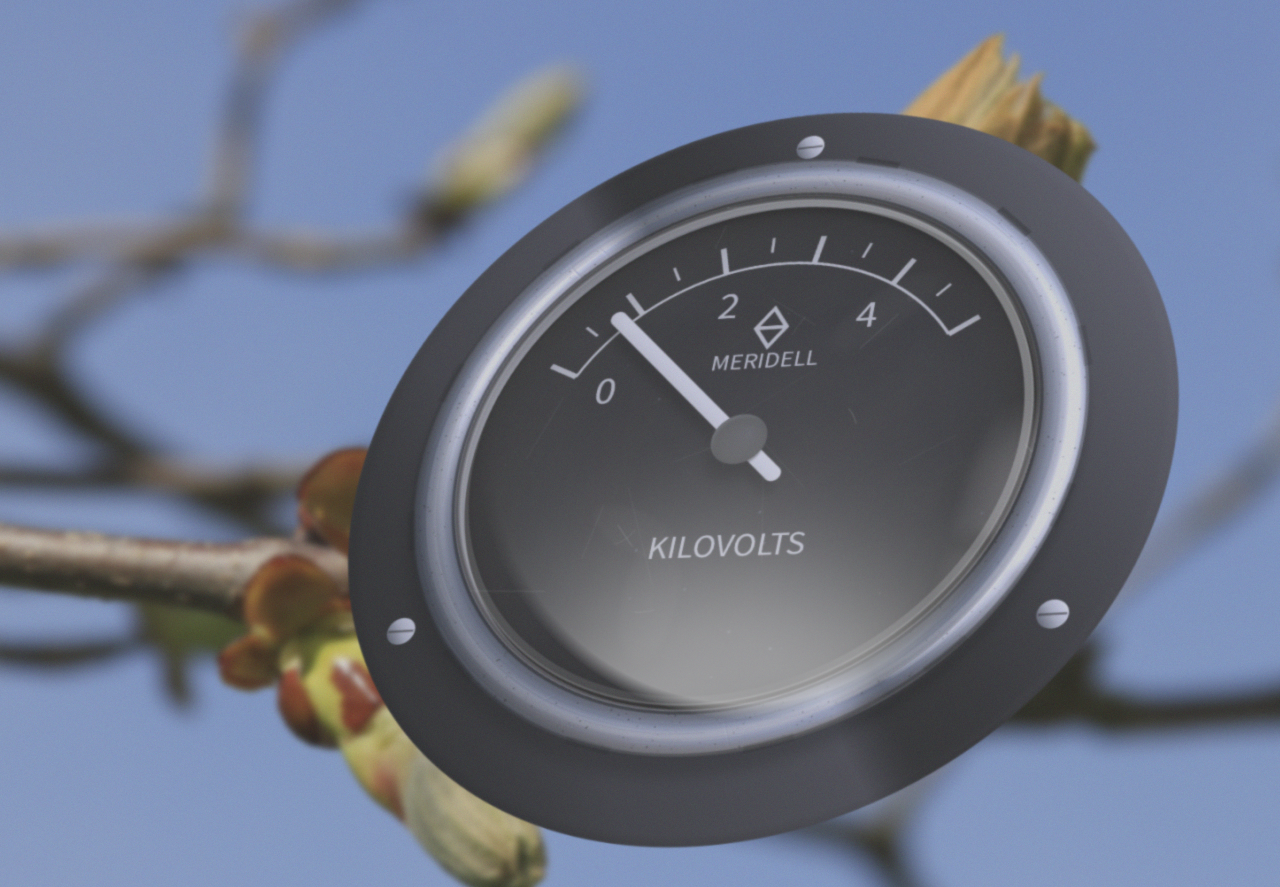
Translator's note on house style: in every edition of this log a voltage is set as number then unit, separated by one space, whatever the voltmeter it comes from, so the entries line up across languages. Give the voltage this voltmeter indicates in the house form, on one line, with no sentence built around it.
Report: 0.75 kV
